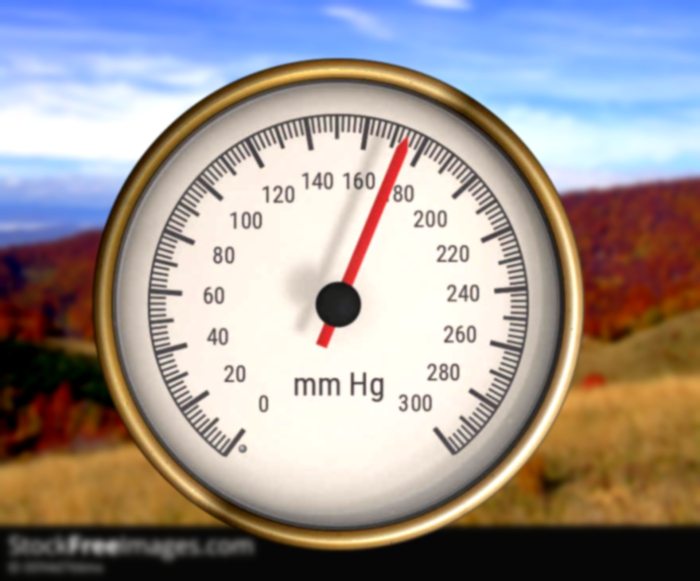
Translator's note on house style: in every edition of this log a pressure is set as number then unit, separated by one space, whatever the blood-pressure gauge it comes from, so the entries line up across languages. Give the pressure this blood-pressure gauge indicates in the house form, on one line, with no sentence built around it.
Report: 174 mmHg
